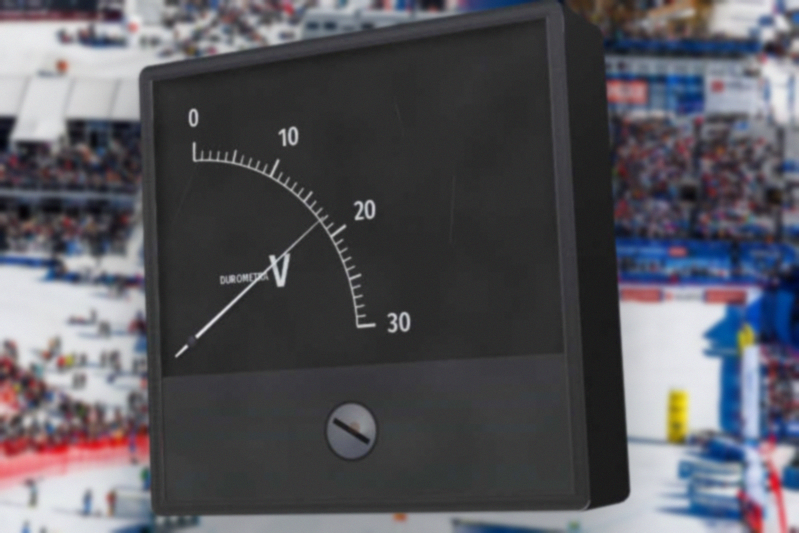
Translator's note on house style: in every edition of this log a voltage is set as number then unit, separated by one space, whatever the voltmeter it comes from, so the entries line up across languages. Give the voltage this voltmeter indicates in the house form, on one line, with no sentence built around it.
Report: 18 V
